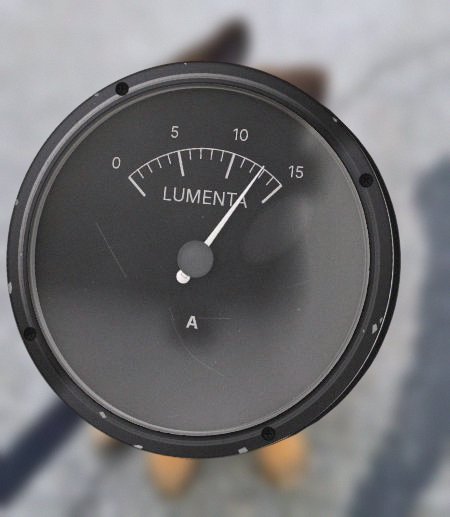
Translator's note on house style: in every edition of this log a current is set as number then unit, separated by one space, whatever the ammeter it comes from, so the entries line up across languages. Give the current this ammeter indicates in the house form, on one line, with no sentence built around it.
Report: 13 A
